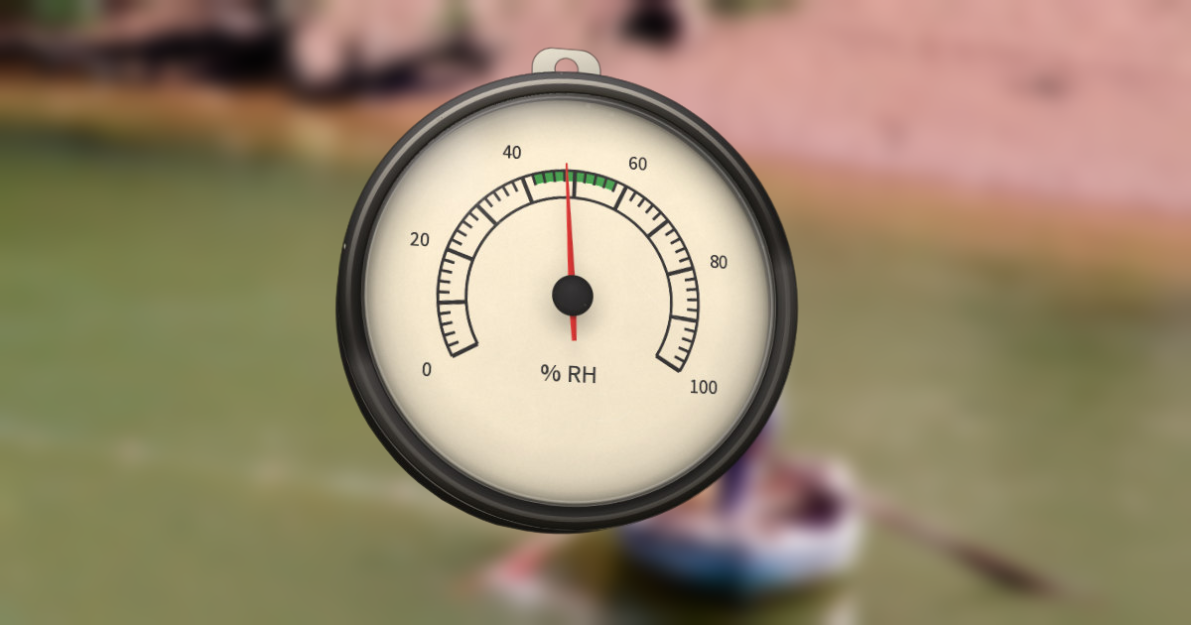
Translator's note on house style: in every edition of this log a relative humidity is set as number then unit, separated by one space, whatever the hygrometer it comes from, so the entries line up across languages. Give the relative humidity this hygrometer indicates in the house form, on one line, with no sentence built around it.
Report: 48 %
